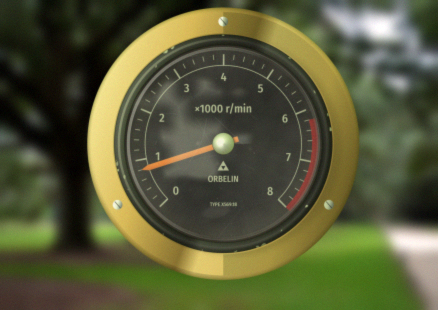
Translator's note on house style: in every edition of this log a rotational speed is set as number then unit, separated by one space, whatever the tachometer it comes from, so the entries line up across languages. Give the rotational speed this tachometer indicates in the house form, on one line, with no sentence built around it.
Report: 800 rpm
